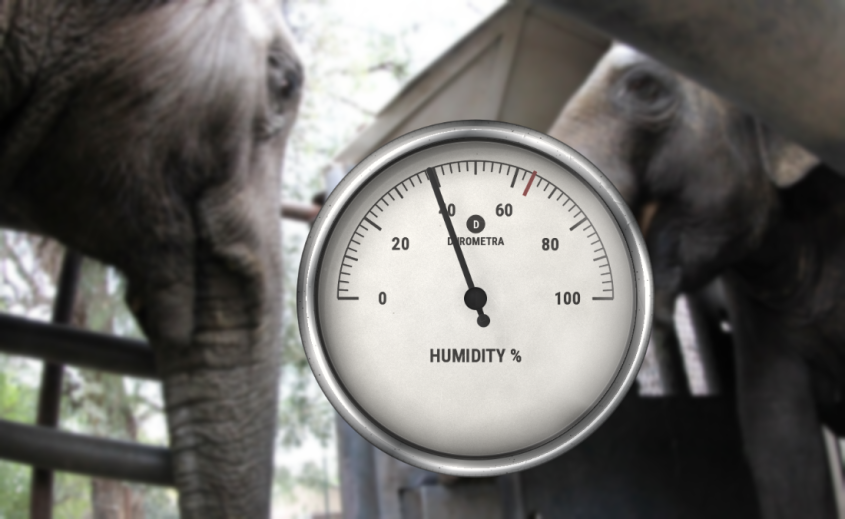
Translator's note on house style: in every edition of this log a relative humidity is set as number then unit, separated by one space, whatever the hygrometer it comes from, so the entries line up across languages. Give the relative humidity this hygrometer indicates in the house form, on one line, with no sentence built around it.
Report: 39 %
